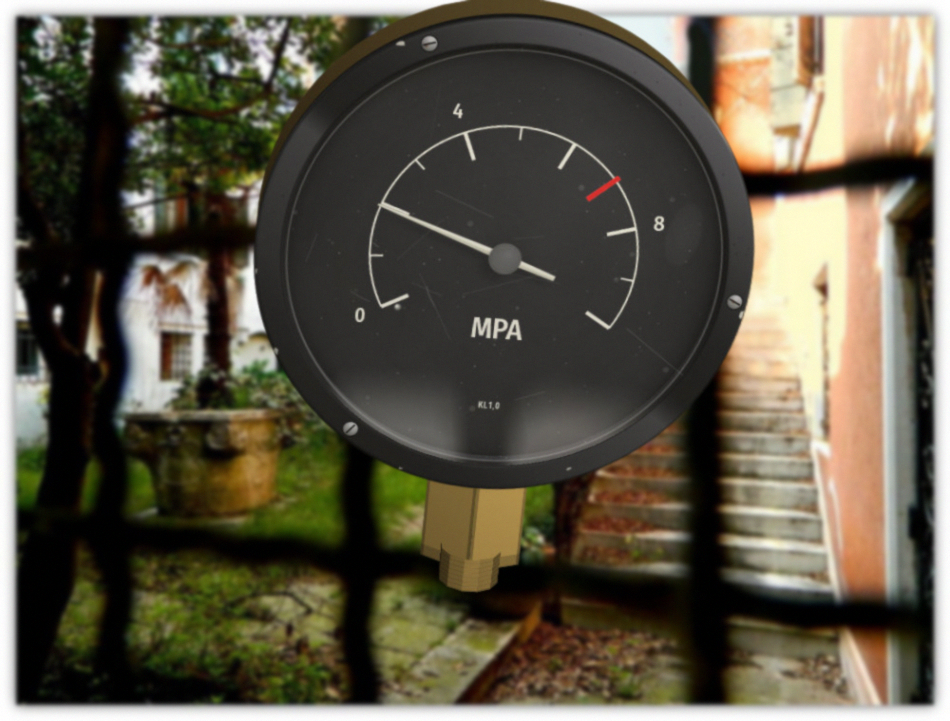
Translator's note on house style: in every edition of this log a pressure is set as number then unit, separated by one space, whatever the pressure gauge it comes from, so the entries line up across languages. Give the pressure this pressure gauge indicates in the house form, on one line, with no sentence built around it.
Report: 2 MPa
